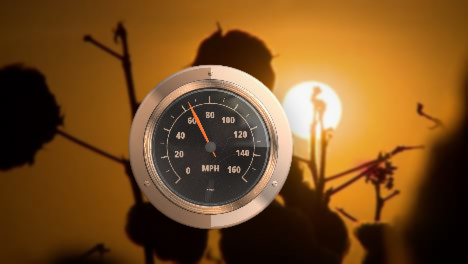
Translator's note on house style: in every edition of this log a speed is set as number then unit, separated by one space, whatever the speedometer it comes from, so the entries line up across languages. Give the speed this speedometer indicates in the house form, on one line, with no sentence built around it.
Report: 65 mph
